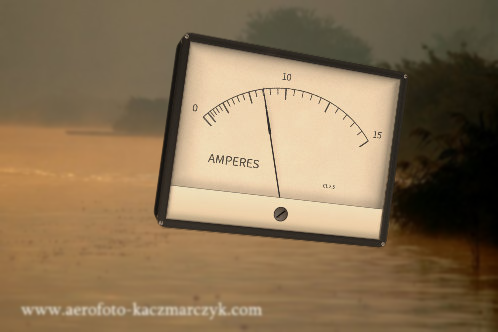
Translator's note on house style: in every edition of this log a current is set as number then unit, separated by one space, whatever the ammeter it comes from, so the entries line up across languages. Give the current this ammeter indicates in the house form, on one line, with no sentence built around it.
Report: 8.5 A
